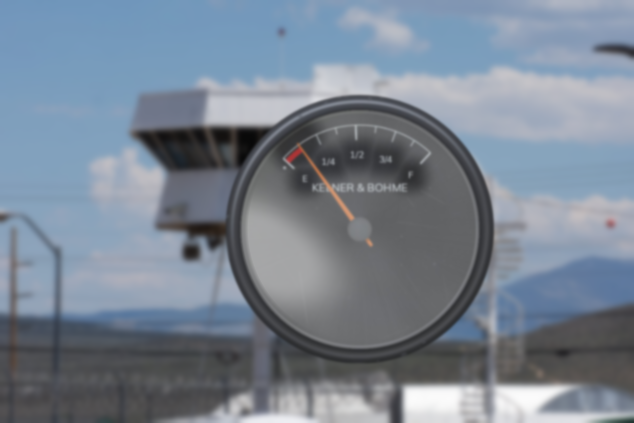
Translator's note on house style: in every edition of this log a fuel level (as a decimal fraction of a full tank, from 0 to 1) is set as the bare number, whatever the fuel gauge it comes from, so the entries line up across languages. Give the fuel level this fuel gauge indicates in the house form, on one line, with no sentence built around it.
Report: 0.125
